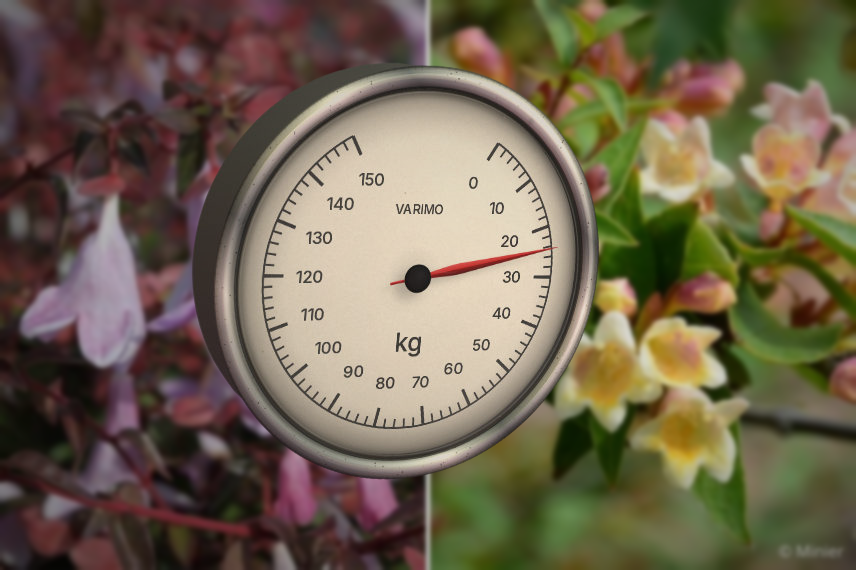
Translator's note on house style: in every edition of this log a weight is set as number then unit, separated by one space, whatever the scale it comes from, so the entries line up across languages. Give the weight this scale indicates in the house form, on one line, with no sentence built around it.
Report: 24 kg
